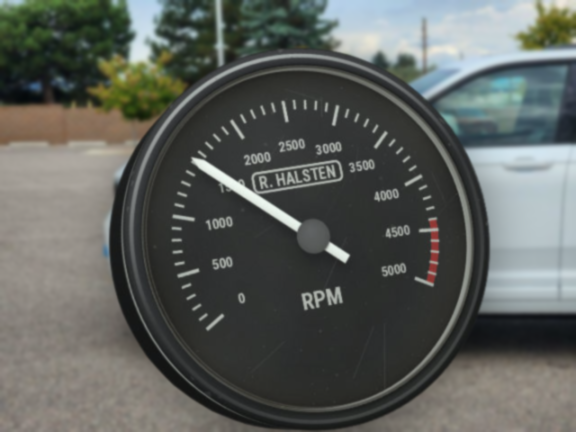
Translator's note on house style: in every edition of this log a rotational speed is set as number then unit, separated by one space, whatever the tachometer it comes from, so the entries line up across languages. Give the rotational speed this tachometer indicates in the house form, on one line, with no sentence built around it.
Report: 1500 rpm
